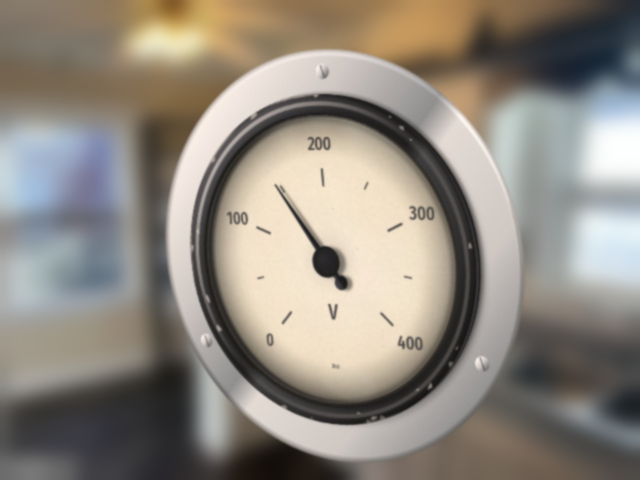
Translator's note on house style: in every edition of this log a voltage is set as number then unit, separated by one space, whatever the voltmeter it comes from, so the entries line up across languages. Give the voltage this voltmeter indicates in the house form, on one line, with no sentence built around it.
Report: 150 V
